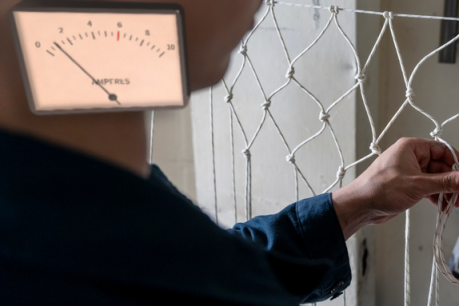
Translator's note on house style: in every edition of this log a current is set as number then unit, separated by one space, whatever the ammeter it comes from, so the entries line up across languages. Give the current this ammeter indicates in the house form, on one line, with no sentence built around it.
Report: 1 A
